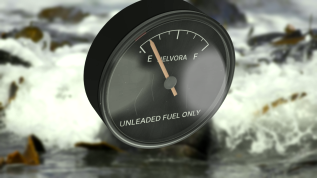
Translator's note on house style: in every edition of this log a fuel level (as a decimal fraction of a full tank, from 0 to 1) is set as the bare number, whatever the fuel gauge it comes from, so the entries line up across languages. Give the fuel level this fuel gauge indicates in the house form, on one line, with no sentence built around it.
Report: 0.125
